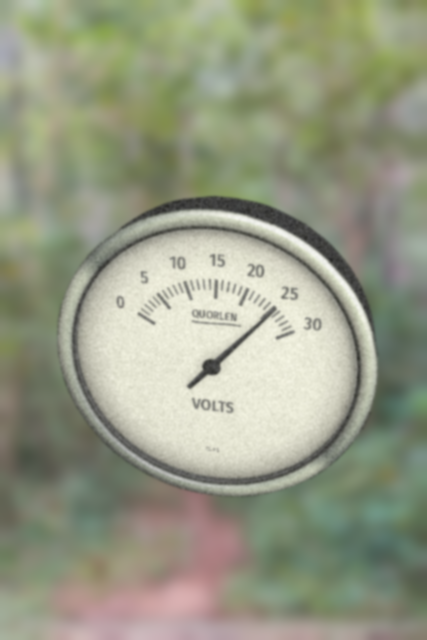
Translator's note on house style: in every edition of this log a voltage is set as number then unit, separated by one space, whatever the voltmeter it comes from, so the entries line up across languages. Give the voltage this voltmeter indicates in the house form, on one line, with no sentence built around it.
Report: 25 V
